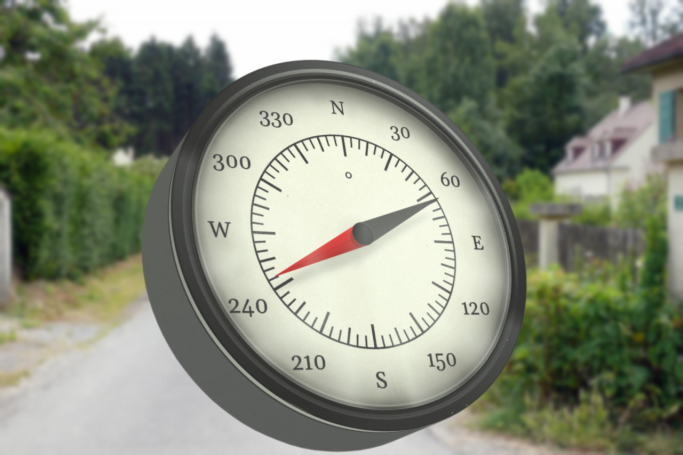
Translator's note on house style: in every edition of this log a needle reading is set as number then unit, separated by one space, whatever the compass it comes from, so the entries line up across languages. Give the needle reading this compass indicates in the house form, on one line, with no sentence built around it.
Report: 245 °
